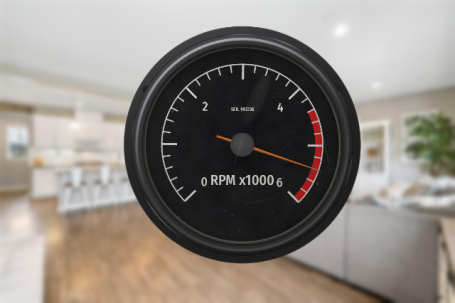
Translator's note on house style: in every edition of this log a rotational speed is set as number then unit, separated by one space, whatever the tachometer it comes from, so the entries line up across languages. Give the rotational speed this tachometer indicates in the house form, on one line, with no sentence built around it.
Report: 5400 rpm
